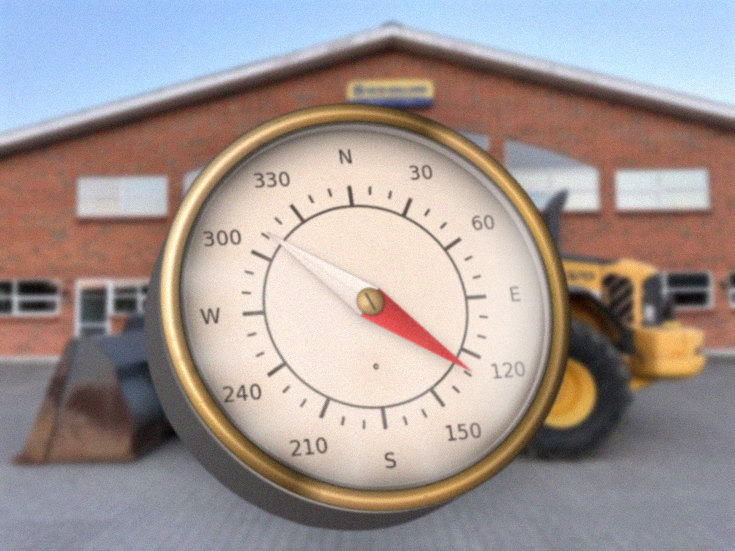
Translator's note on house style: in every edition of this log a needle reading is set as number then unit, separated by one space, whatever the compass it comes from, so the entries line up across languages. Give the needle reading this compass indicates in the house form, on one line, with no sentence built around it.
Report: 130 °
